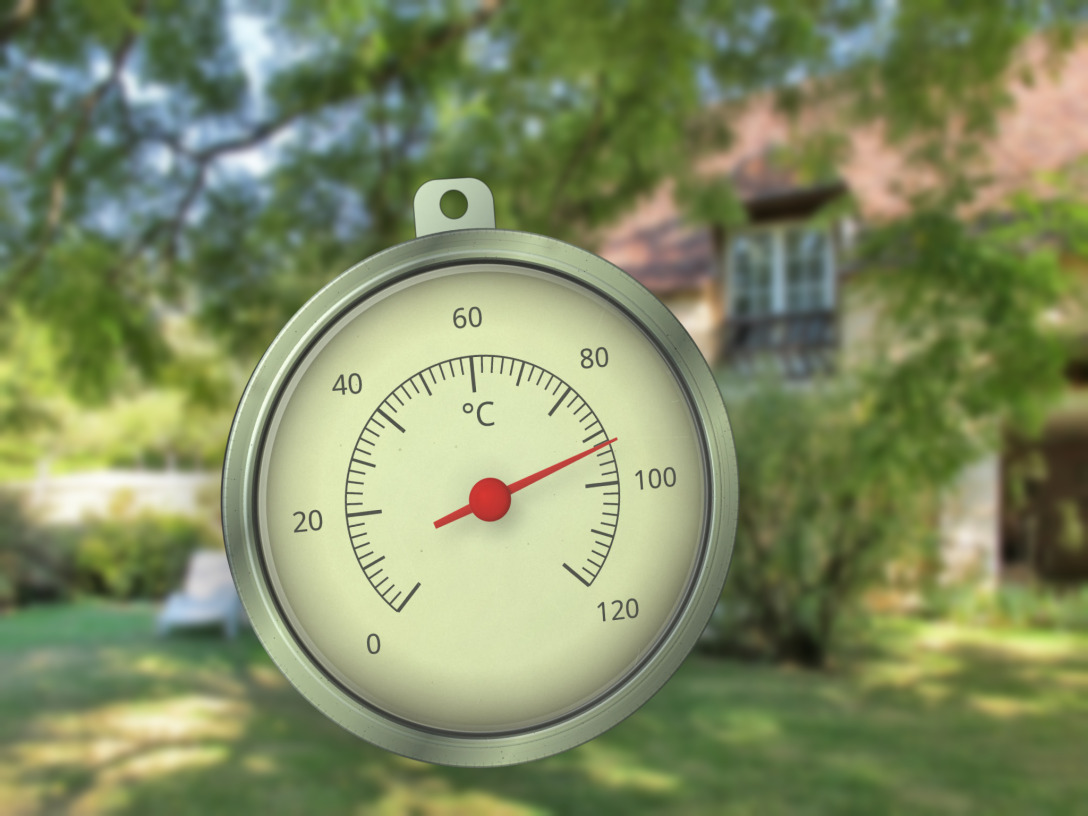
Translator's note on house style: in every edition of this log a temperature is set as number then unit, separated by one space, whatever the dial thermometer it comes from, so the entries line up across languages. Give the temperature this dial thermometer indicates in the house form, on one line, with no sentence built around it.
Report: 92 °C
